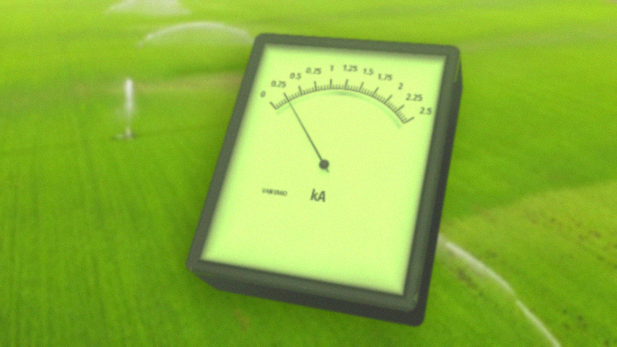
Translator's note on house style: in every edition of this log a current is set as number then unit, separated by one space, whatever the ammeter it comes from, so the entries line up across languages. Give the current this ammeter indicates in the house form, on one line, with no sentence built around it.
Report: 0.25 kA
